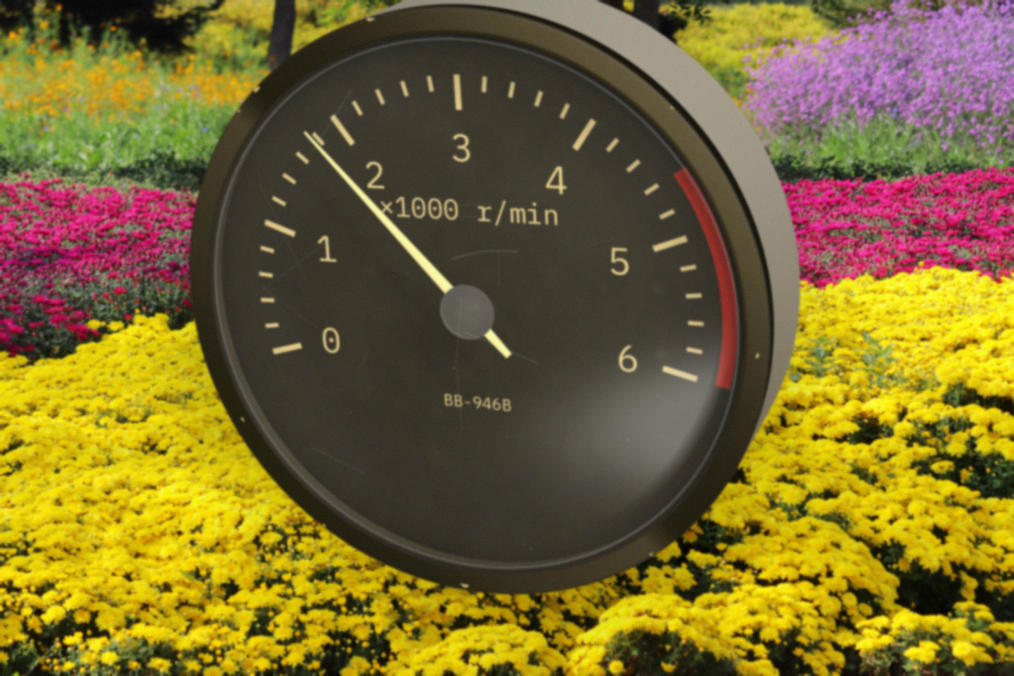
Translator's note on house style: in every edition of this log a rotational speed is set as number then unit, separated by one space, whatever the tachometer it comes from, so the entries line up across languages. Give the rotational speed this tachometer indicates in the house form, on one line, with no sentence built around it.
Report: 1800 rpm
